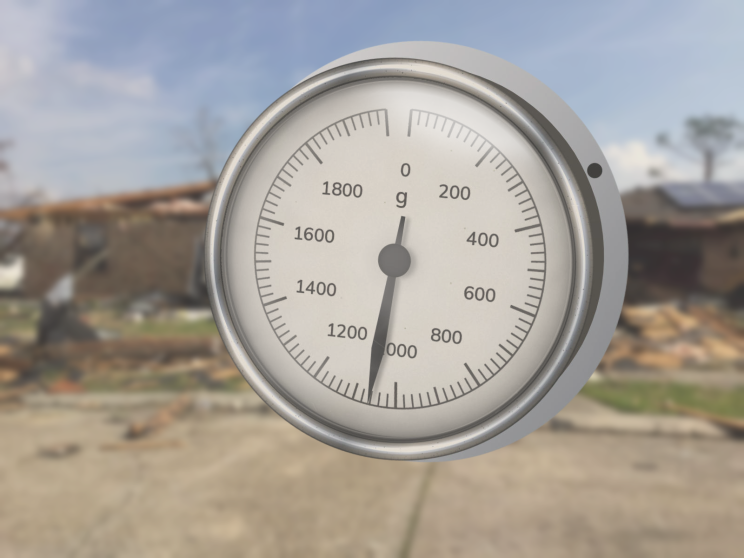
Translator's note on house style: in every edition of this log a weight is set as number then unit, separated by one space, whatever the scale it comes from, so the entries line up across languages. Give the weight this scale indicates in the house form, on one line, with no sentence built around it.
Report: 1060 g
